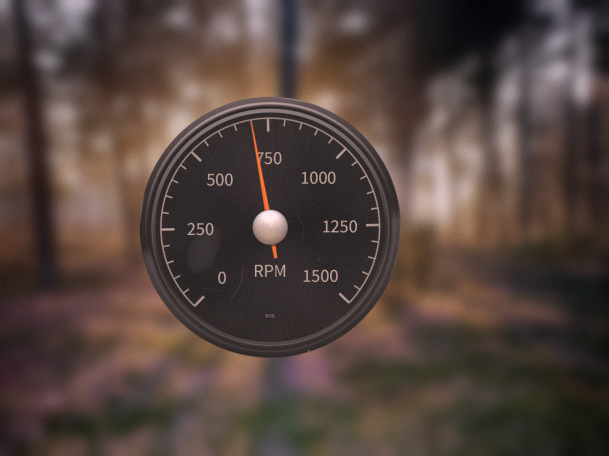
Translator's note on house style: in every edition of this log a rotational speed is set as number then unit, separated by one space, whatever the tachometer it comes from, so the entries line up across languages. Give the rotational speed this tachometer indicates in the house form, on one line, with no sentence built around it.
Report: 700 rpm
